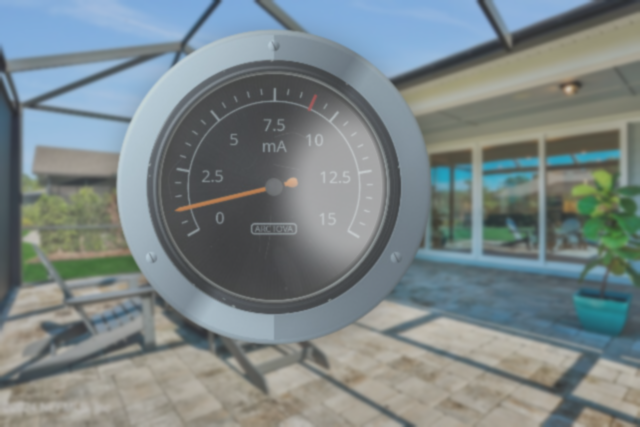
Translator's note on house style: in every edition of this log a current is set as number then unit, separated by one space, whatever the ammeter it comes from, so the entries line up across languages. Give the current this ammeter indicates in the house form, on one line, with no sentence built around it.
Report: 1 mA
